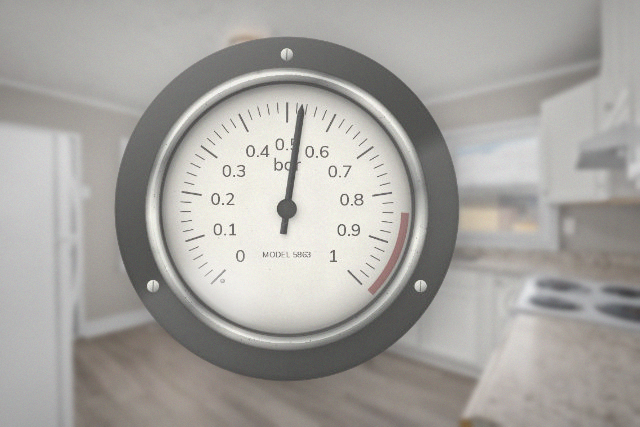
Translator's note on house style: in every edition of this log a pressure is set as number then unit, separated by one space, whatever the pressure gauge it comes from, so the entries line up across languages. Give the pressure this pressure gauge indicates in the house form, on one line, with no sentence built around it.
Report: 0.53 bar
